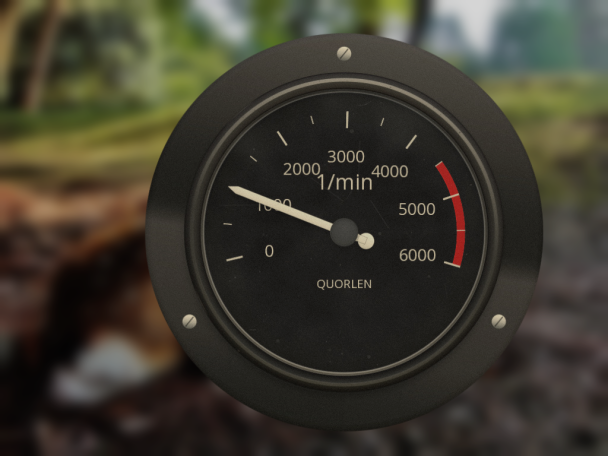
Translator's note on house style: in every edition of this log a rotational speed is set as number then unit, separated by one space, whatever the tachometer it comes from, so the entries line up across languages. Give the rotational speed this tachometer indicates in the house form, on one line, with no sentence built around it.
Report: 1000 rpm
